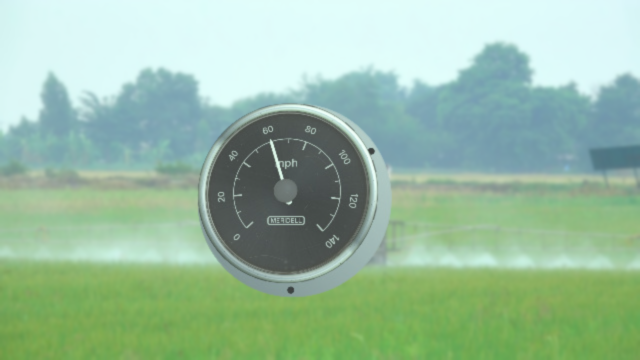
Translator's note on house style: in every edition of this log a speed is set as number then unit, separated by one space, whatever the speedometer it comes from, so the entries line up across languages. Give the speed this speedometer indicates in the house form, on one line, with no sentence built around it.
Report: 60 mph
